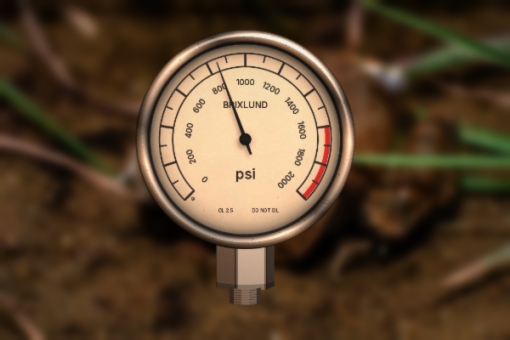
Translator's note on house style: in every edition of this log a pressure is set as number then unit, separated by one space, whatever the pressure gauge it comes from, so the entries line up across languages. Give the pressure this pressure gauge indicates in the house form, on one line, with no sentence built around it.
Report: 850 psi
